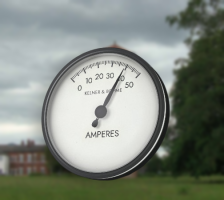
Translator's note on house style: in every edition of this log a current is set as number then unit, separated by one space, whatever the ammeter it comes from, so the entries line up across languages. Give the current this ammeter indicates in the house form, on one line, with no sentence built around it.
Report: 40 A
